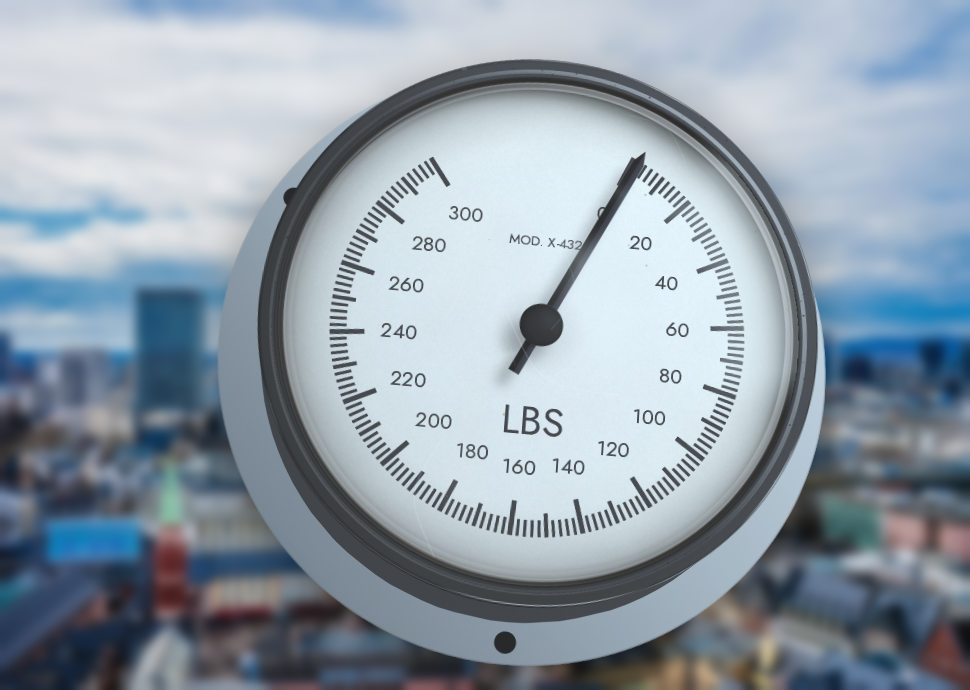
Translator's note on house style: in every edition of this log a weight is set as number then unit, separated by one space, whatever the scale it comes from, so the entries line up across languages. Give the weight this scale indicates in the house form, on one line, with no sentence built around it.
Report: 2 lb
